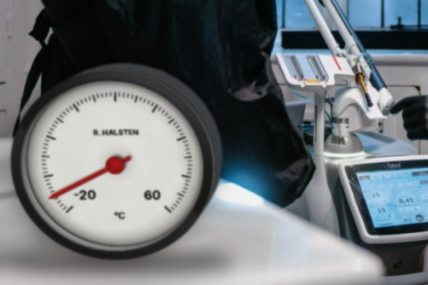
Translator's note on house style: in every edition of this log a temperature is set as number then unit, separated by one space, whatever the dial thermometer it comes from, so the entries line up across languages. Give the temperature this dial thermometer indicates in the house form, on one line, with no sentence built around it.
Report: -15 °C
